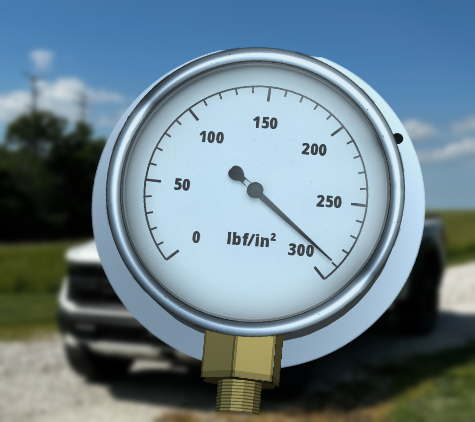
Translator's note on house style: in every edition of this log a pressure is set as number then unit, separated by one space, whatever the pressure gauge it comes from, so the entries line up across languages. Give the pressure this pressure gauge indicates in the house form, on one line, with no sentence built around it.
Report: 290 psi
